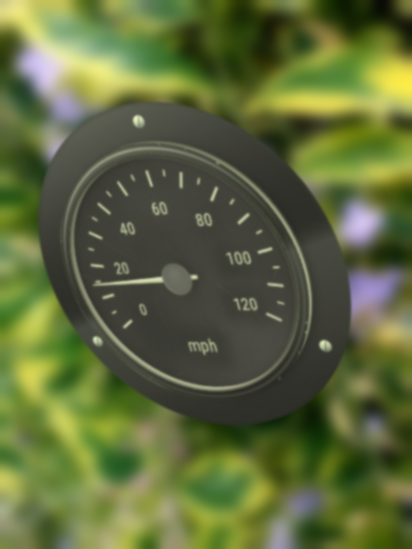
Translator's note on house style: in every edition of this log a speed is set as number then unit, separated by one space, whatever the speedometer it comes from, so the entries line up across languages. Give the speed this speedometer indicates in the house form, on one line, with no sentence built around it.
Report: 15 mph
